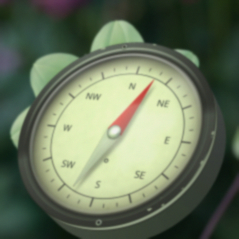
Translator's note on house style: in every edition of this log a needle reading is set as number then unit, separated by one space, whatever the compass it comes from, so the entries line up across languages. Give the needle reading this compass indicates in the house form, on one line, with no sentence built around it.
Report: 20 °
